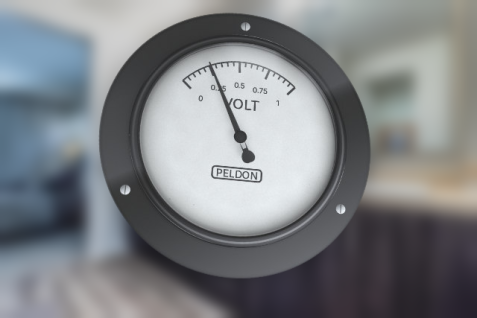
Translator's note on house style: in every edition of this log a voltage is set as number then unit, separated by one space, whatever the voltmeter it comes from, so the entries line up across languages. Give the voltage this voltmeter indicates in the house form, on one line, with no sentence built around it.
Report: 0.25 V
